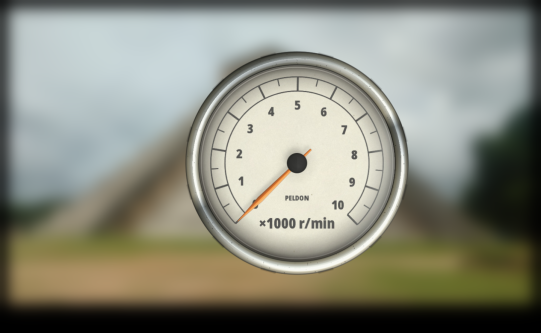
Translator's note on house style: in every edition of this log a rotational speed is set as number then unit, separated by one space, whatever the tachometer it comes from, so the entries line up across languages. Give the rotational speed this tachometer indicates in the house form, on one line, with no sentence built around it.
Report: 0 rpm
